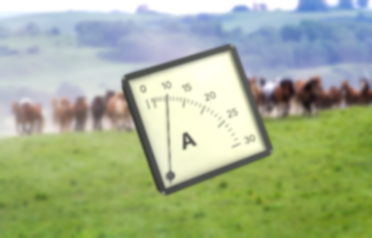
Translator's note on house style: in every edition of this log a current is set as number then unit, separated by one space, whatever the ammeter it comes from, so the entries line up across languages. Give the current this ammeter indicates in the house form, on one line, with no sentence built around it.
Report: 10 A
